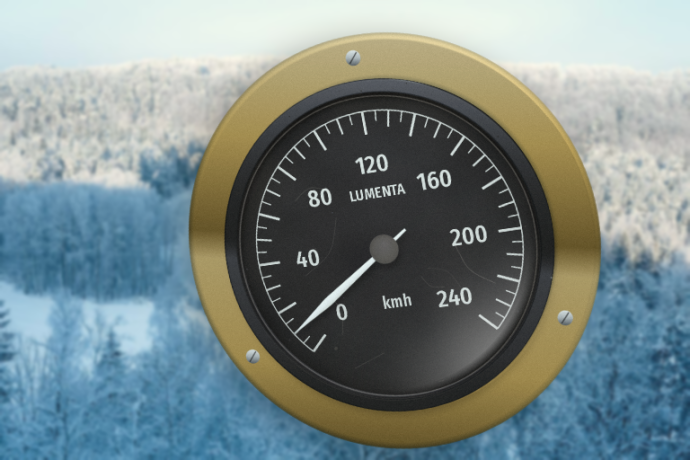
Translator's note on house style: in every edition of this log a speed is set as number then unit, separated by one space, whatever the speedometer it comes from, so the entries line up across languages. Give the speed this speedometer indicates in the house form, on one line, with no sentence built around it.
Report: 10 km/h
